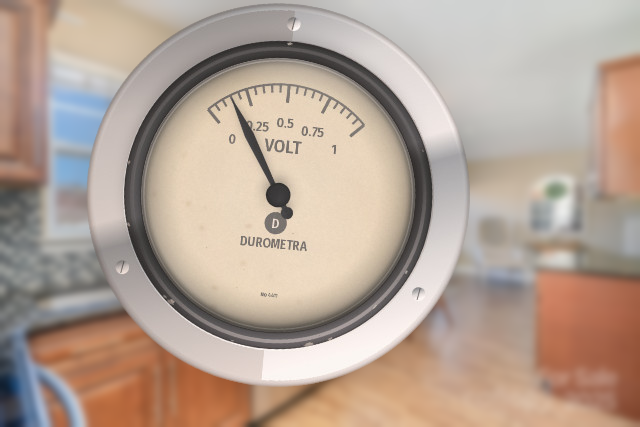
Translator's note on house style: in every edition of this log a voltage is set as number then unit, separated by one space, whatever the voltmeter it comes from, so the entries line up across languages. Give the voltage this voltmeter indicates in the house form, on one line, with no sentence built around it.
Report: 0.15 V
